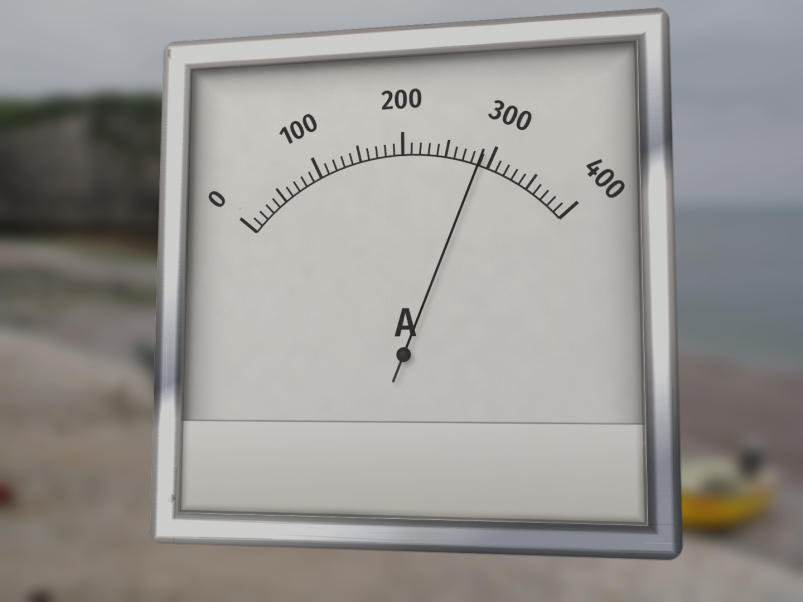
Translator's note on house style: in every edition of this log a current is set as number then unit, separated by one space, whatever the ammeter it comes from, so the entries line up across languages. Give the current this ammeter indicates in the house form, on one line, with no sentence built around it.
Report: 290 A
